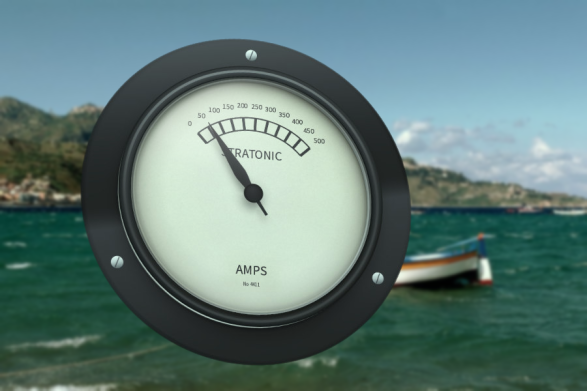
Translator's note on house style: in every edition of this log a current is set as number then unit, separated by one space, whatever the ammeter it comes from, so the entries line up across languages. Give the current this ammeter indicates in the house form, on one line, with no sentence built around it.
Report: 50 A
